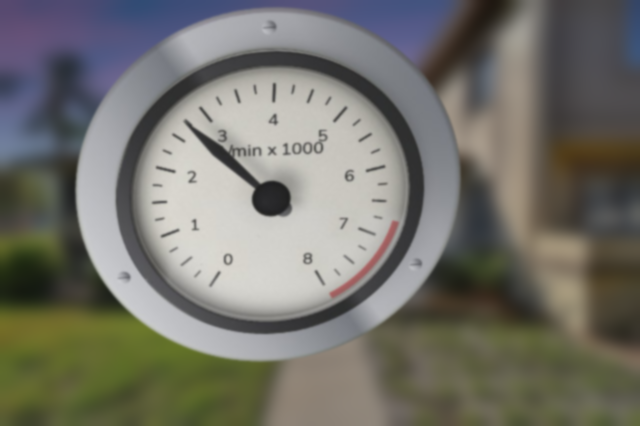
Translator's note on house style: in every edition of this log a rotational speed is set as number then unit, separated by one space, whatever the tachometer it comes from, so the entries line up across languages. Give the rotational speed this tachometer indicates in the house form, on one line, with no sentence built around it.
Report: 2750 rpm
